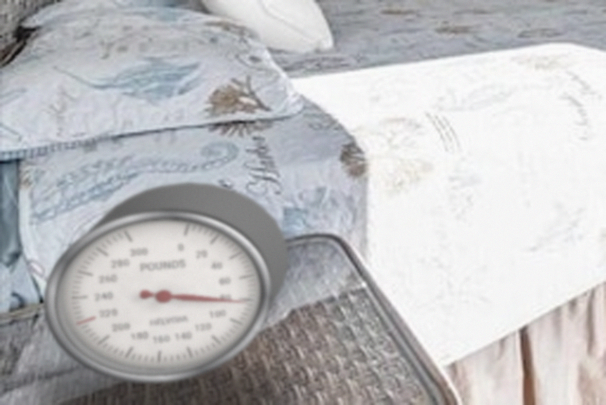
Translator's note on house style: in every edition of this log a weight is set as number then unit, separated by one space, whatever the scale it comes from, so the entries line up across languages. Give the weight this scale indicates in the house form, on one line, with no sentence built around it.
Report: 80 lb
